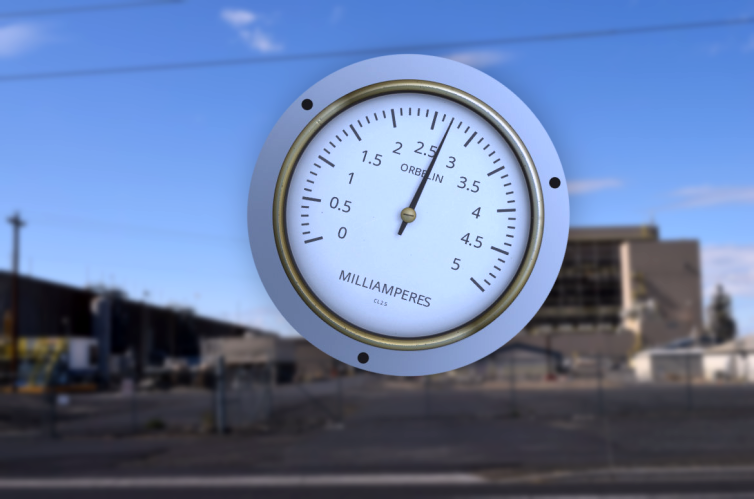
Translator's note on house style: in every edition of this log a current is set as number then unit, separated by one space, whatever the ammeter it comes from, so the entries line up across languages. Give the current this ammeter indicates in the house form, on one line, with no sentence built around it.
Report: 2.7 mA
